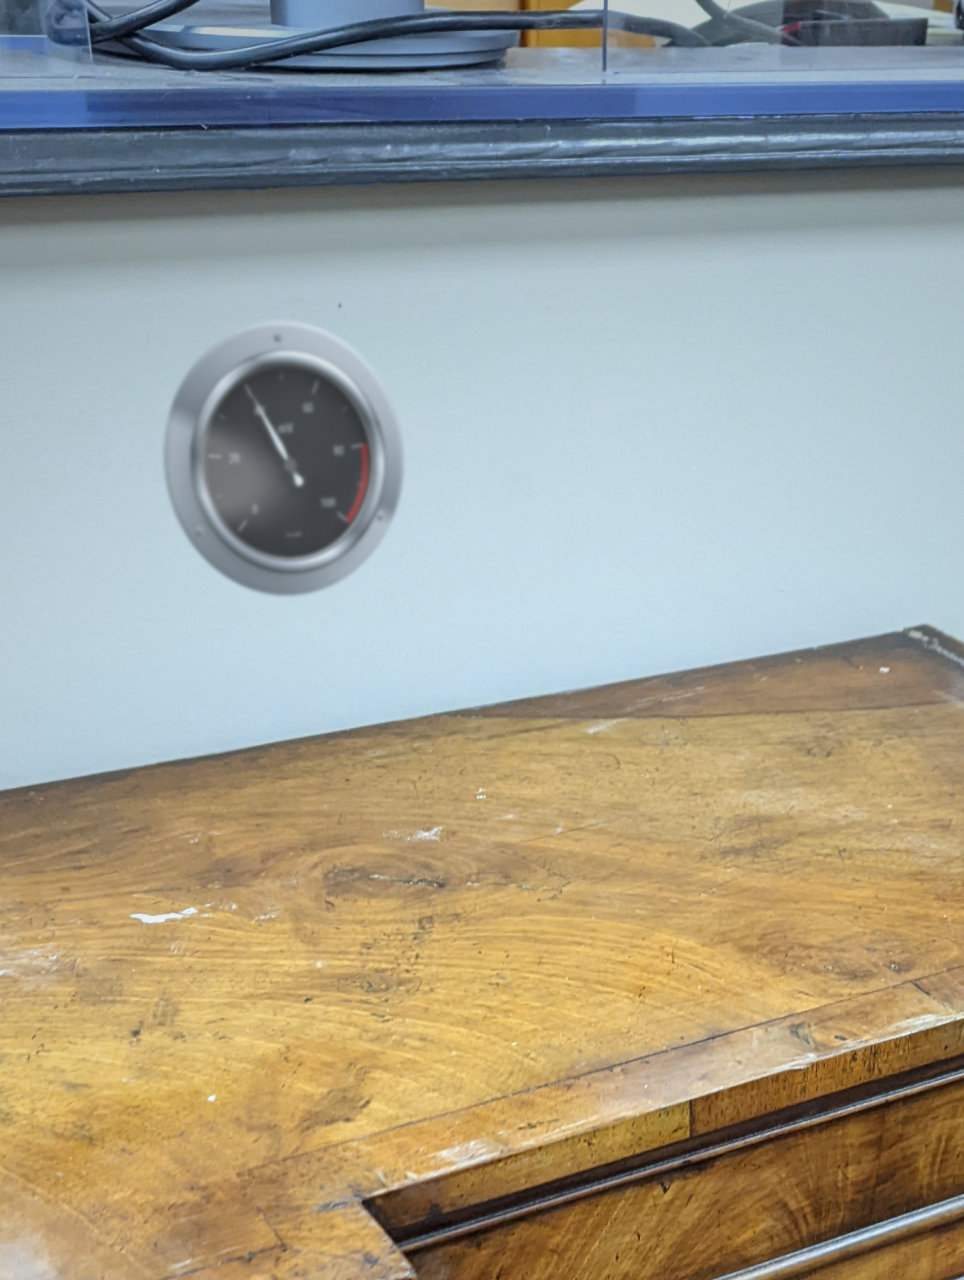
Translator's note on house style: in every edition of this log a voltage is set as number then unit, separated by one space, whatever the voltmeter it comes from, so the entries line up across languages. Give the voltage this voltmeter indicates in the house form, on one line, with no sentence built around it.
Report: 40 mV
